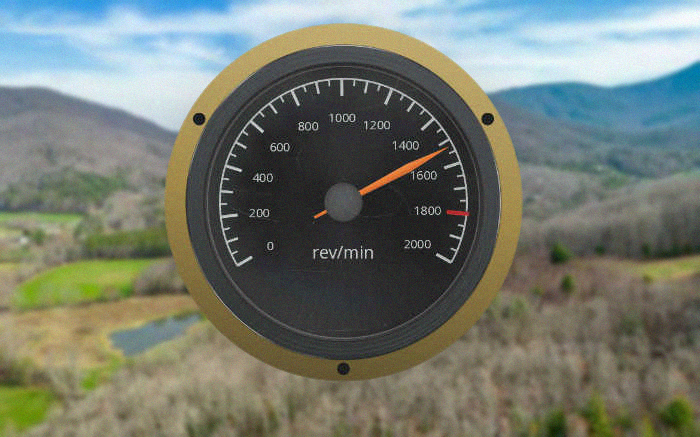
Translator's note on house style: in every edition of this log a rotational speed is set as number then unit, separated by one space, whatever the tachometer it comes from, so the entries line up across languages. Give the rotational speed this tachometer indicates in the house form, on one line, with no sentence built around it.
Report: 1525 rpm
